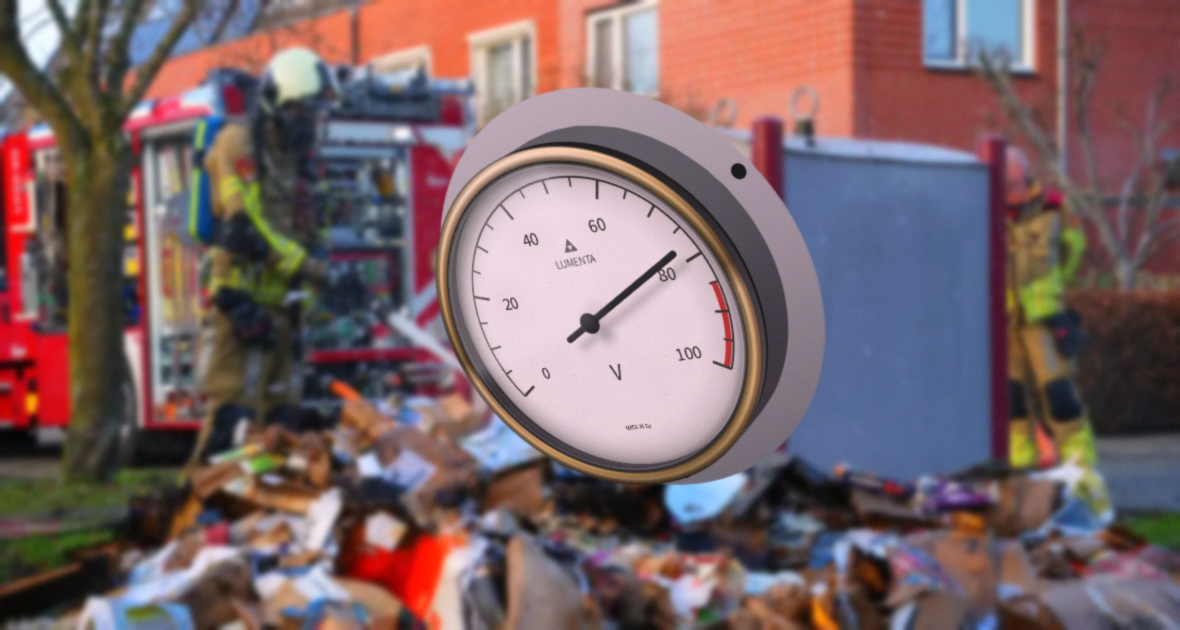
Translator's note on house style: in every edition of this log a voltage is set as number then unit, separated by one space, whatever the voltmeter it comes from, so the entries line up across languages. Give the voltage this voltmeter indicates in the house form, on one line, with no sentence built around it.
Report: 77.5 V
